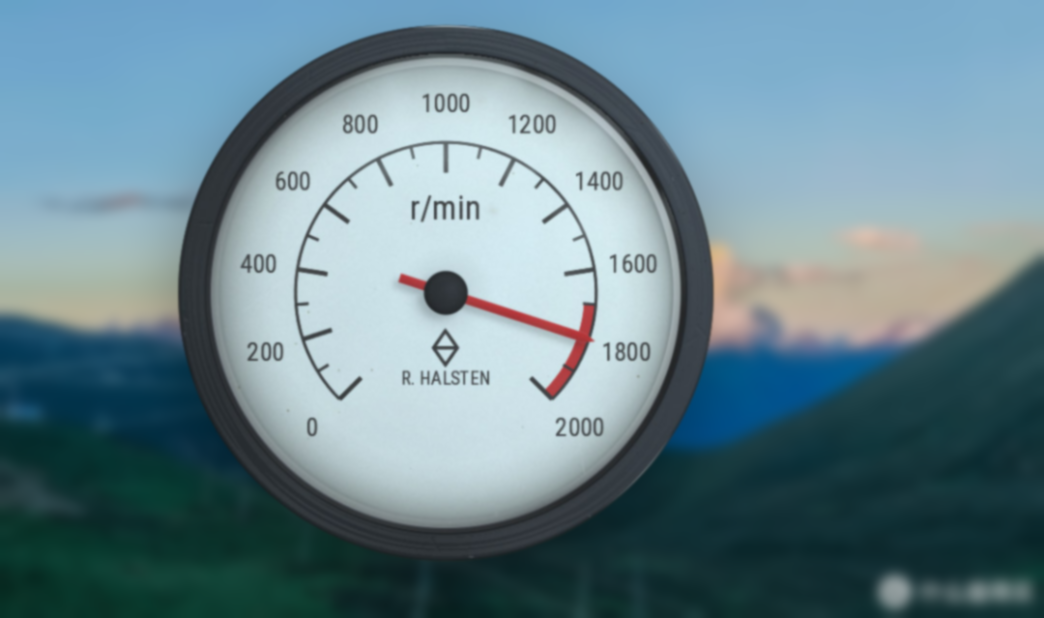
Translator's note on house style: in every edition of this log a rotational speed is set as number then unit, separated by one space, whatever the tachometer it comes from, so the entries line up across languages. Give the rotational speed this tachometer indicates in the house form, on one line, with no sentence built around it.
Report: 1800 rpm
